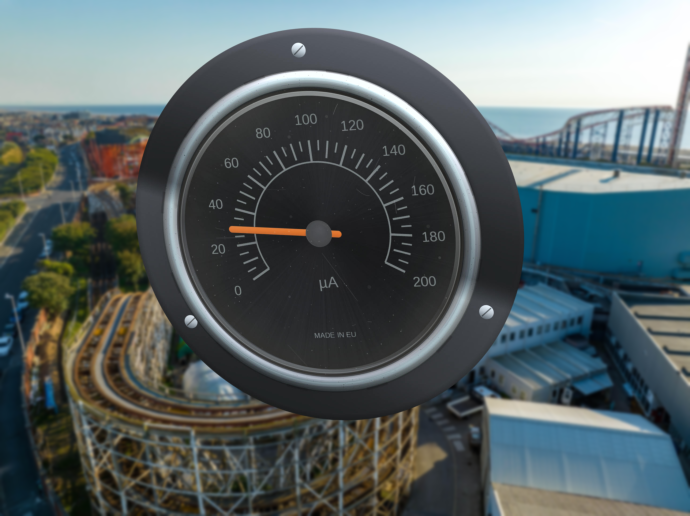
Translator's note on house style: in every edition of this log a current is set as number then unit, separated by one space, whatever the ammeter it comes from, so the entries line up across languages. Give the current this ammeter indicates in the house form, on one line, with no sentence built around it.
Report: 30 µA
